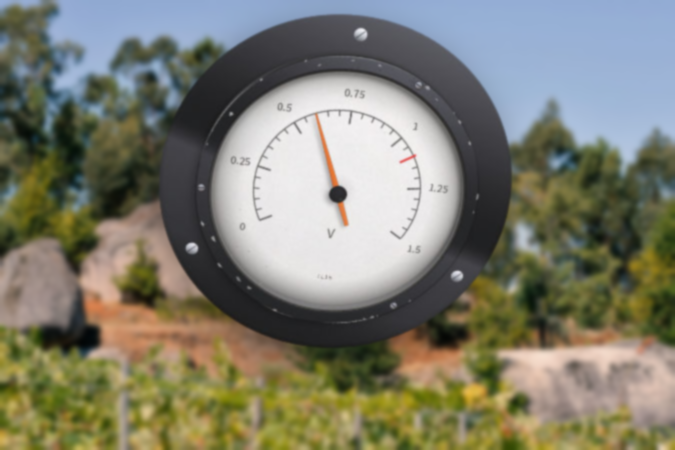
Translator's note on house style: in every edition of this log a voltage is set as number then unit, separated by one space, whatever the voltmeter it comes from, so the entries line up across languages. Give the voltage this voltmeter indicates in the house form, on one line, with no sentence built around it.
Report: 0.6 V
